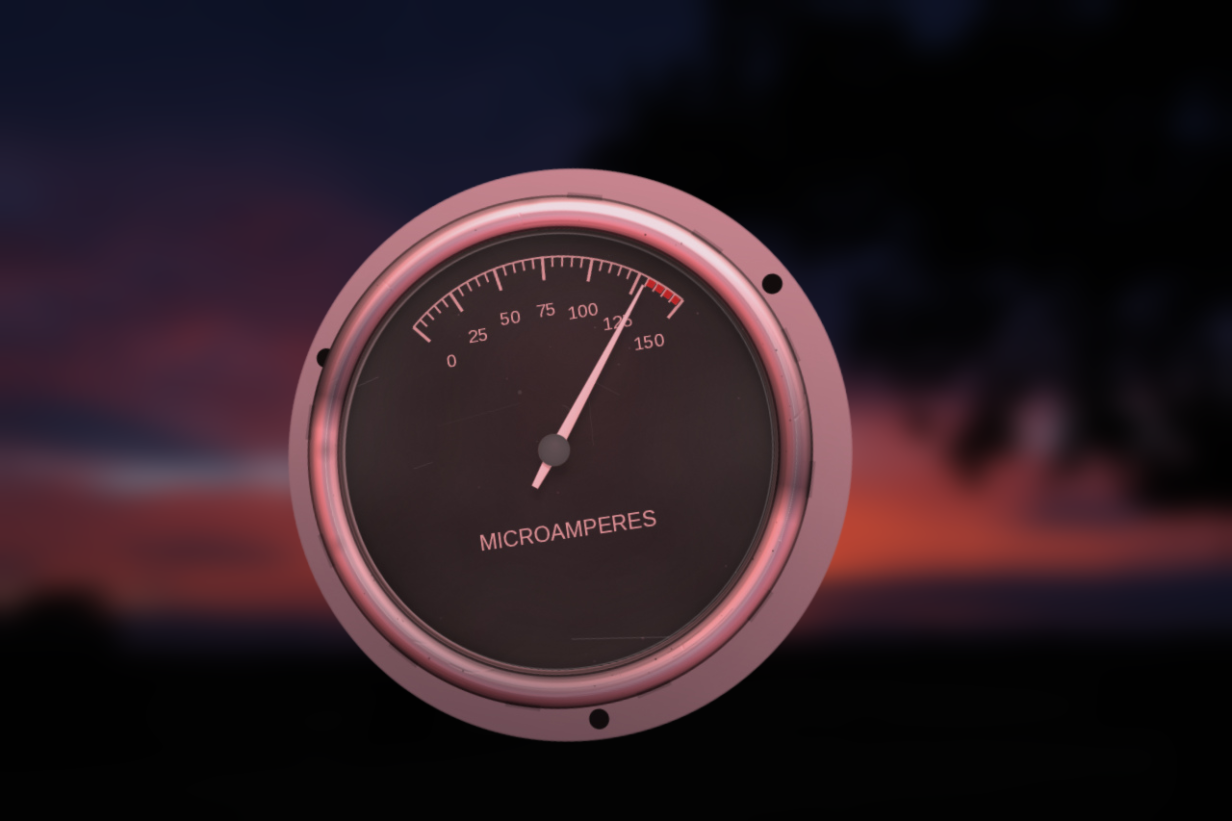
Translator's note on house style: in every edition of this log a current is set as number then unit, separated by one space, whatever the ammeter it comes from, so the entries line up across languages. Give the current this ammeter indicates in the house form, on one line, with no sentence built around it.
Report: 130 µA
